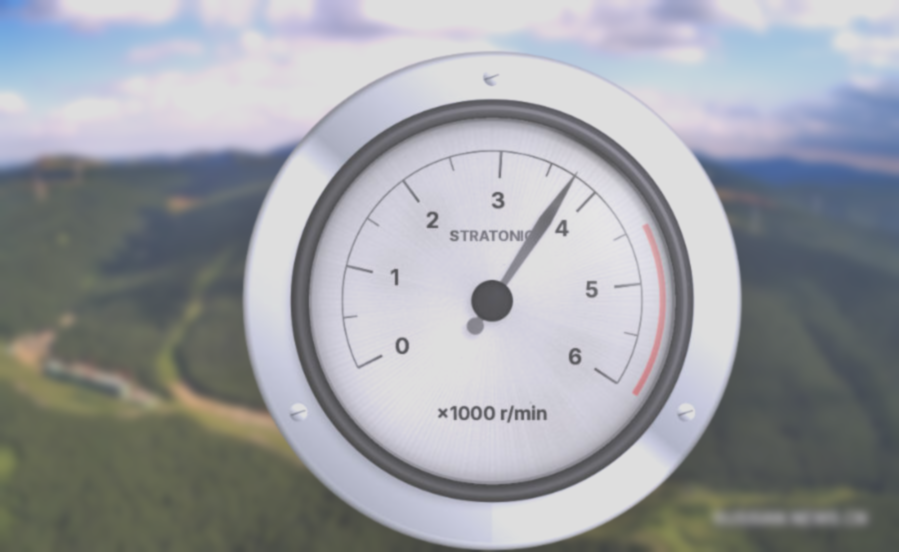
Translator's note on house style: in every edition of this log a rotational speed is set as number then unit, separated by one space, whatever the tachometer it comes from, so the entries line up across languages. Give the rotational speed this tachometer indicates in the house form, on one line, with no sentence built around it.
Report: 3750 rpm
